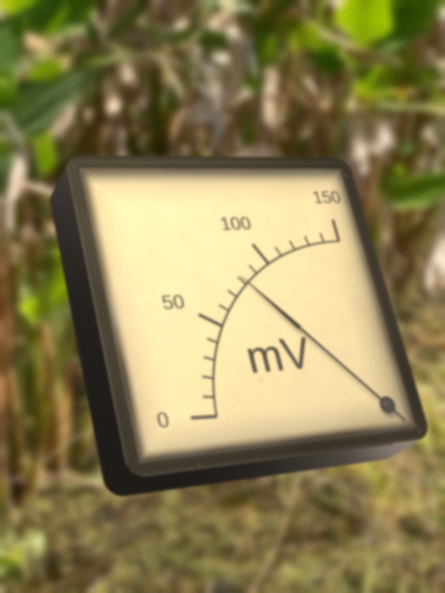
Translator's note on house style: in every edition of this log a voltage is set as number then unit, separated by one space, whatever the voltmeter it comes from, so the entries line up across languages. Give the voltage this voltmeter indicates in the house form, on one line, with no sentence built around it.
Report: 80 mV
